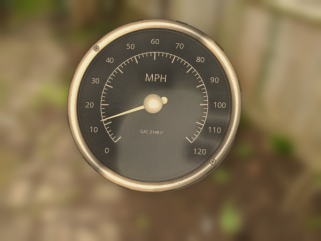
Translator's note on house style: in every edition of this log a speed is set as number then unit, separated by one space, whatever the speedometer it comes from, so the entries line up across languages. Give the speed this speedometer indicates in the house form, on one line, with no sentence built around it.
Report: 12 mph
